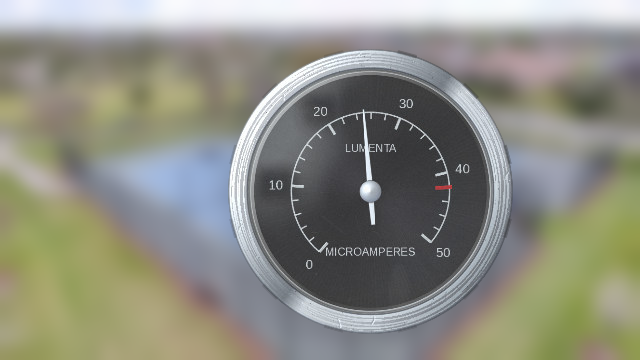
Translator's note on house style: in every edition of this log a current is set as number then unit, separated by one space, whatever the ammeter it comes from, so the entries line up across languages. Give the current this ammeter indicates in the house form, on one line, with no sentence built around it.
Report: 25 µA
